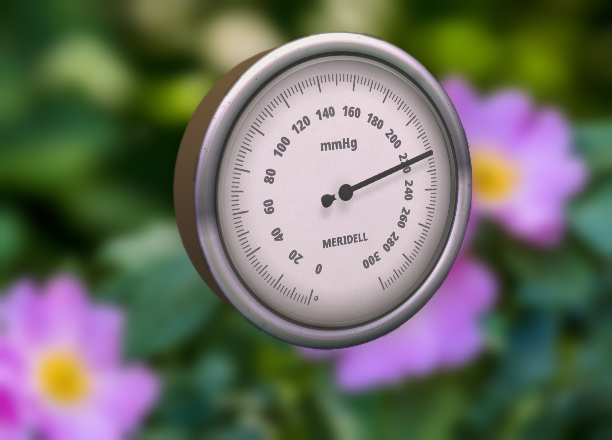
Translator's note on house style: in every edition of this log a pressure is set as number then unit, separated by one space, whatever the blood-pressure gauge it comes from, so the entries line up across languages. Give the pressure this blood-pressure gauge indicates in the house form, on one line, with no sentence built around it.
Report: 220 mmHg
